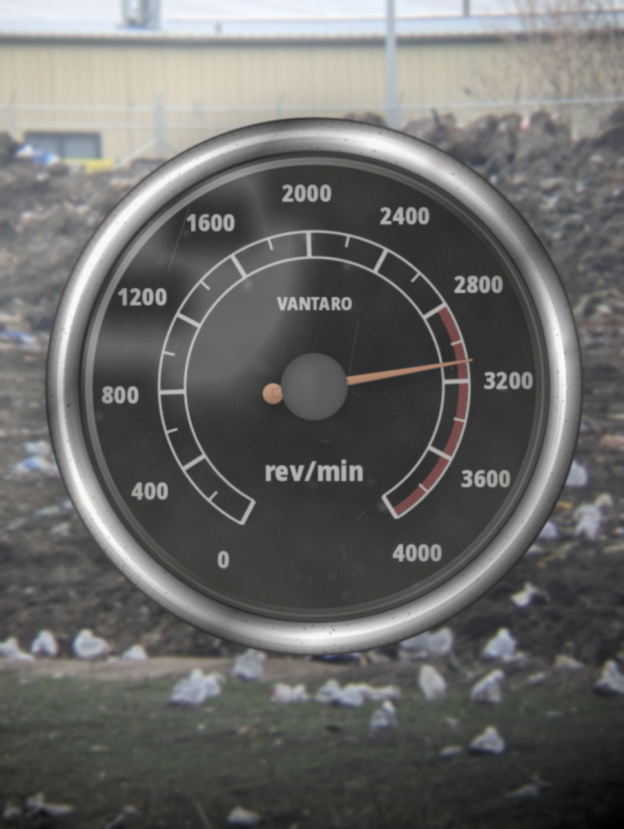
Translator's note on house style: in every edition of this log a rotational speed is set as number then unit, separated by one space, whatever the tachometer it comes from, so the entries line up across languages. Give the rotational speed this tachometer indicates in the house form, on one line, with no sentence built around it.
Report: 3100 rpm
